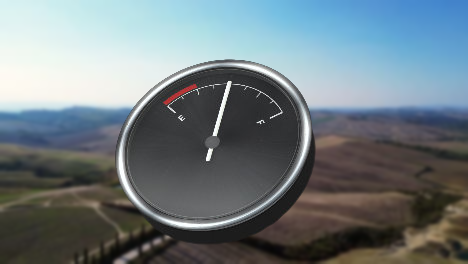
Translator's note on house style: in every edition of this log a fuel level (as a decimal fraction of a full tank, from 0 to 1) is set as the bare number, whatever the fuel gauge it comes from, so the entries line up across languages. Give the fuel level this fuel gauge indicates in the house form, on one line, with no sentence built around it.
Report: 0.5
